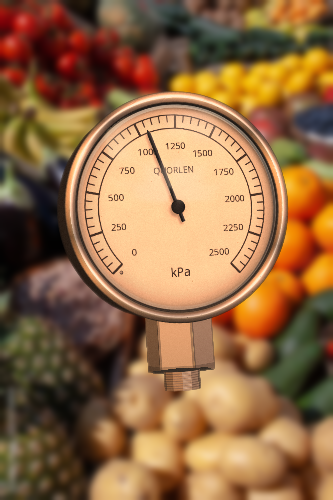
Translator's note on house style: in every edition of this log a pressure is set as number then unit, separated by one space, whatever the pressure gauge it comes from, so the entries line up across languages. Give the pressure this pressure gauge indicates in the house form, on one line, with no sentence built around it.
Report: 1050 kPa
